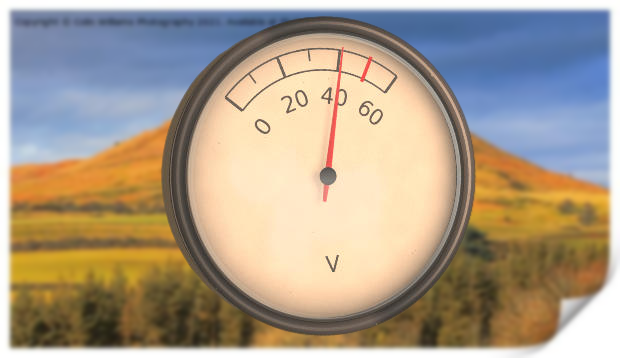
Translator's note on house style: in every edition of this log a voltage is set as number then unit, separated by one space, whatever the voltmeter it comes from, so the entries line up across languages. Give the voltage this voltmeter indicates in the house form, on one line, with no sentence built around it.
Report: 40 V
